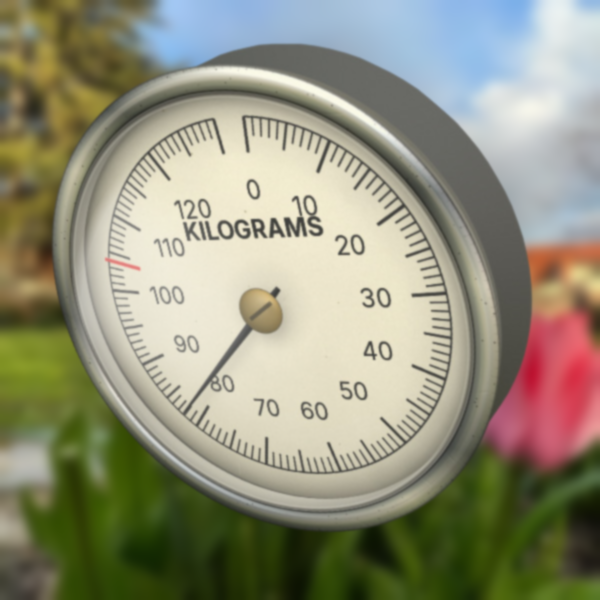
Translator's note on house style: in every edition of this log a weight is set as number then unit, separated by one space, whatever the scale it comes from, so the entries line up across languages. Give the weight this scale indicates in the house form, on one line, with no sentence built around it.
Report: 82 kg
